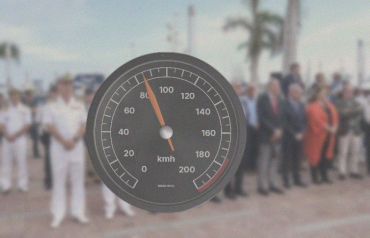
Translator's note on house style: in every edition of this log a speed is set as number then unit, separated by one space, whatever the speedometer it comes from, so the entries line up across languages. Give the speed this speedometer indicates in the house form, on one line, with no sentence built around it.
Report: 85 km/h
